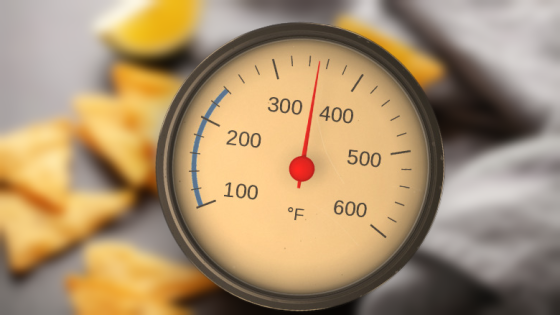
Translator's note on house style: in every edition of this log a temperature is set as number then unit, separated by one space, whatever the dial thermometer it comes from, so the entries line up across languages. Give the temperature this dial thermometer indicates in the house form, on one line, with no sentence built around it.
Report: 350 °F
